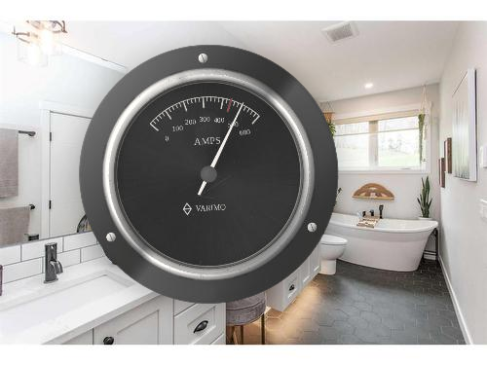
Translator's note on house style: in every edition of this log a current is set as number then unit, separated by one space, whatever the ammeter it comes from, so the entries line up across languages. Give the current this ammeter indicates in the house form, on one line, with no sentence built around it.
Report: 500 A
